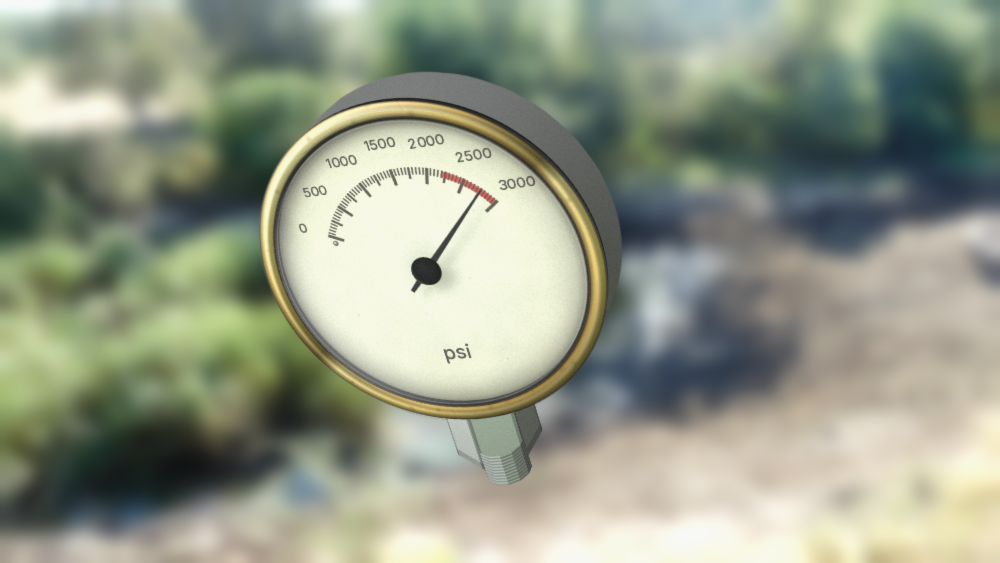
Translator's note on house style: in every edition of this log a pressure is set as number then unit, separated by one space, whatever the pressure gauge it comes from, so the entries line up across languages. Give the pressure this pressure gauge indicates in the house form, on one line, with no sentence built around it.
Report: 2750 psi
